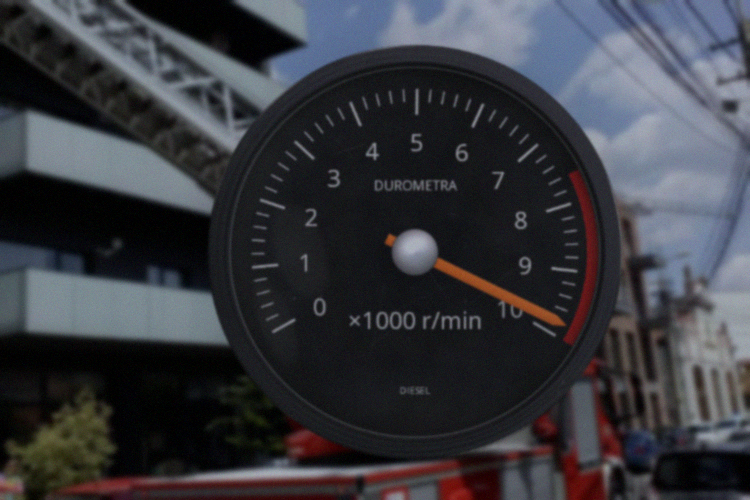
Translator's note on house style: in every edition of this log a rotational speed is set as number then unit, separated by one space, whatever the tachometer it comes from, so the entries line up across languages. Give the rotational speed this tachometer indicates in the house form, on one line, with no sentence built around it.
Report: 9800 rpm
